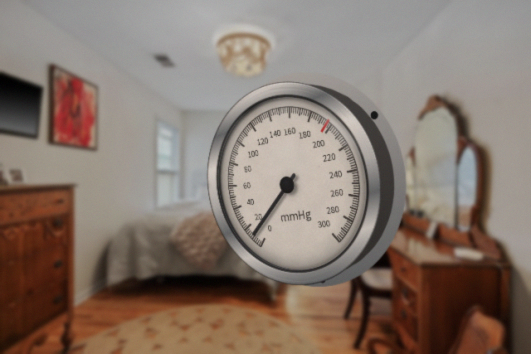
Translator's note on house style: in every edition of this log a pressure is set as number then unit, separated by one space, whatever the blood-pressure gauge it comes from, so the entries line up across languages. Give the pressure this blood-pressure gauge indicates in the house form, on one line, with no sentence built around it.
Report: 10 mmHg
